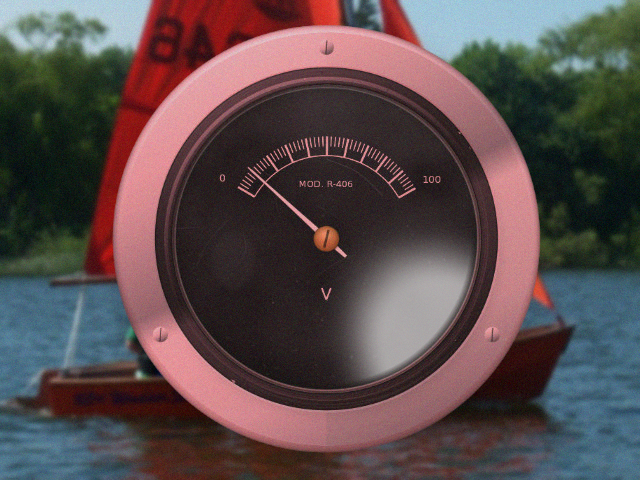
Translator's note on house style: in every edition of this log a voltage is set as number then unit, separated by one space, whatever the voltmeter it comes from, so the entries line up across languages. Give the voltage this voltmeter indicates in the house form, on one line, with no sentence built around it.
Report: 10 V
